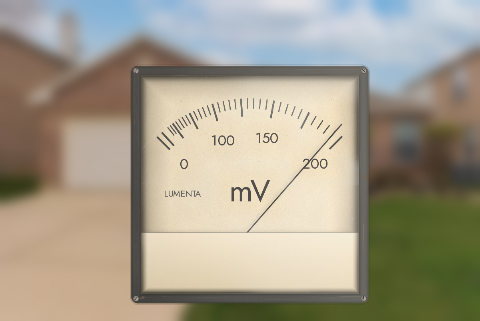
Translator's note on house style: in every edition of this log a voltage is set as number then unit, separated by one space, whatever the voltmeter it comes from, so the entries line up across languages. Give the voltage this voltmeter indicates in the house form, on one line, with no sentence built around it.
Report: 195 mV
